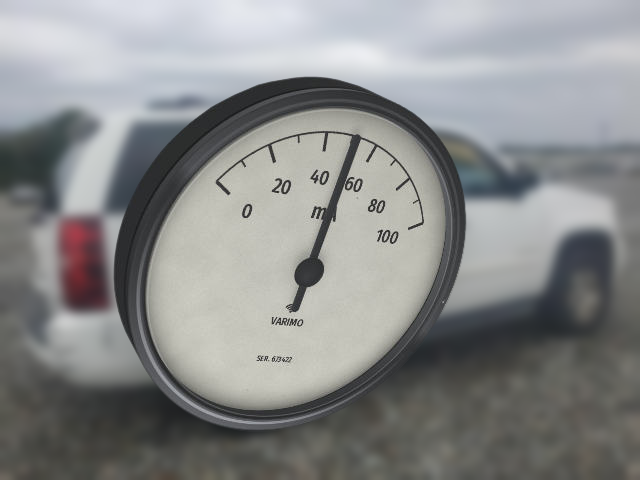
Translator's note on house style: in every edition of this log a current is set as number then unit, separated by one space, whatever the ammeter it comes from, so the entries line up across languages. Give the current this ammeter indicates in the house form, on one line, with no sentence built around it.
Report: 50 mA
